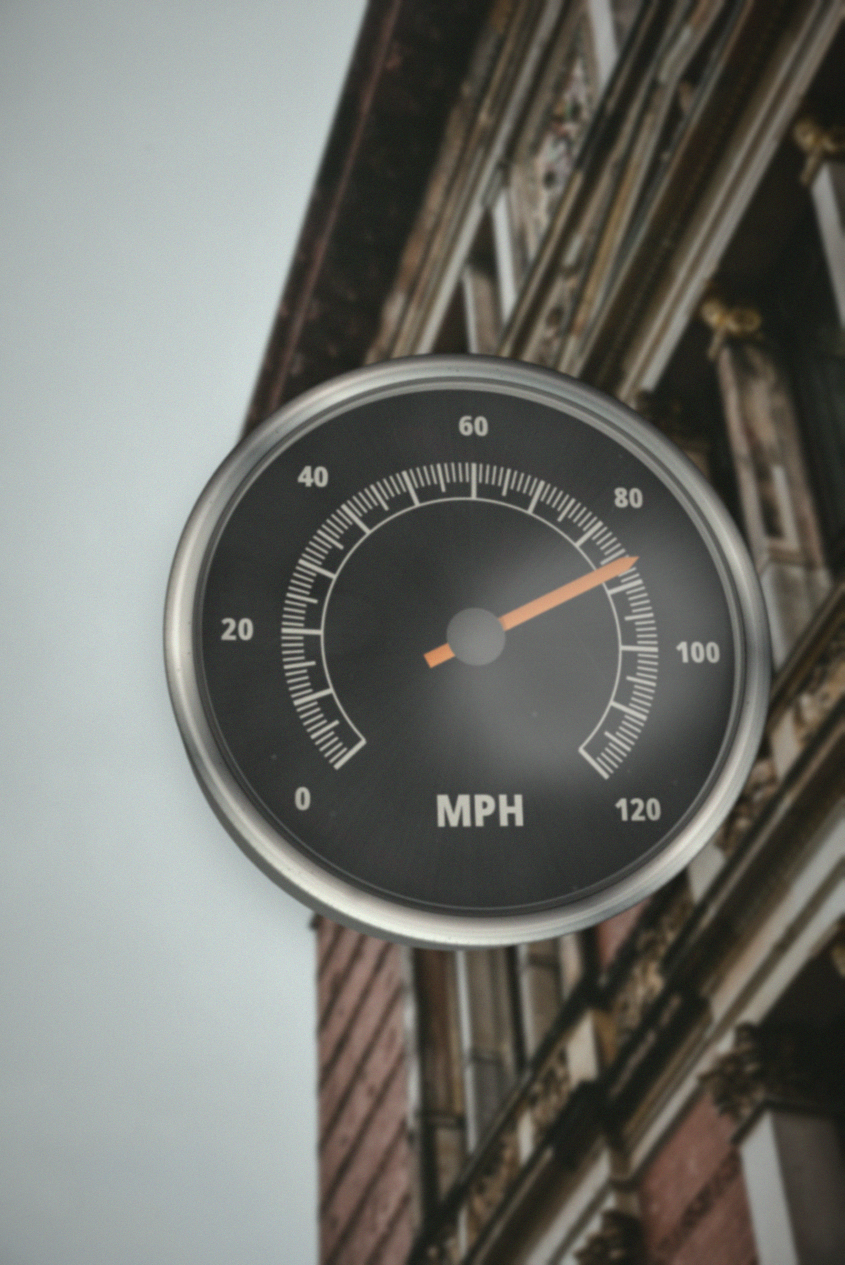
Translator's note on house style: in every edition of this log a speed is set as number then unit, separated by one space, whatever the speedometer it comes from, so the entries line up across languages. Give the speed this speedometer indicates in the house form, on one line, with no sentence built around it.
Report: 87 mph
